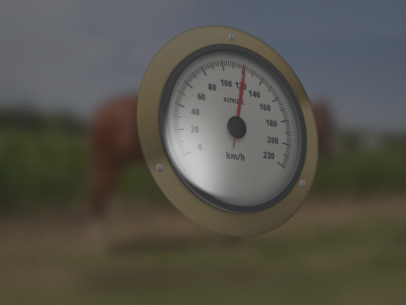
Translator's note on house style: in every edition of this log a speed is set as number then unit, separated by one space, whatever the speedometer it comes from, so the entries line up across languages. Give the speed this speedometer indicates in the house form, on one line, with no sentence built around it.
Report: 120 km/h
